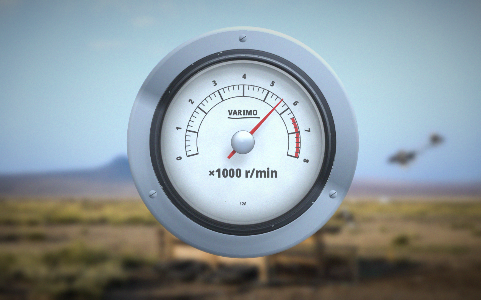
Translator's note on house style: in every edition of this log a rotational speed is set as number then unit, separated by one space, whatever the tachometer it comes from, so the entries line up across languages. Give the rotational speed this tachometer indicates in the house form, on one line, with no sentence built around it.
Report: 5600 rpm
